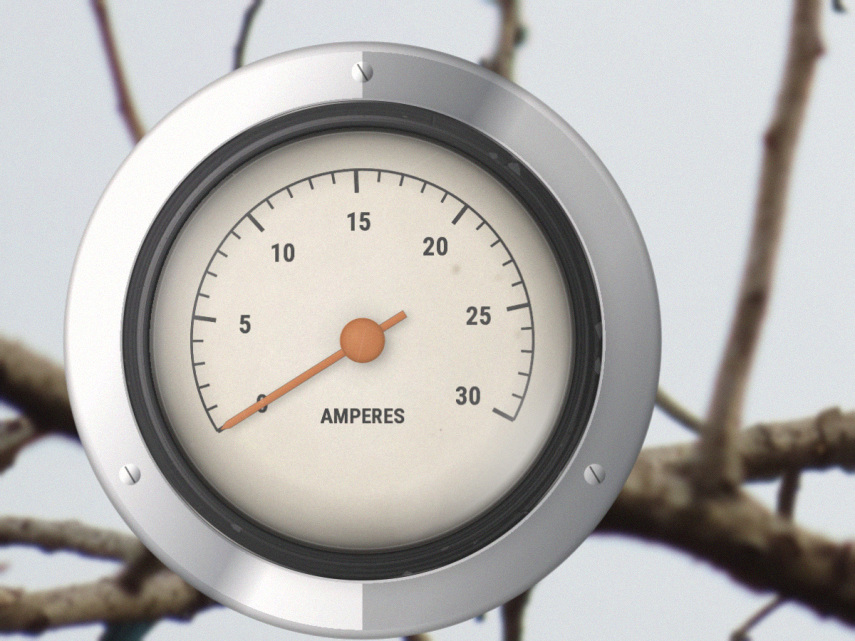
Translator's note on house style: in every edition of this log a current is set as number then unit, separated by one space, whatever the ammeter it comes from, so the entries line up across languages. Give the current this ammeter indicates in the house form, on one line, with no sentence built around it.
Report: 0 A
